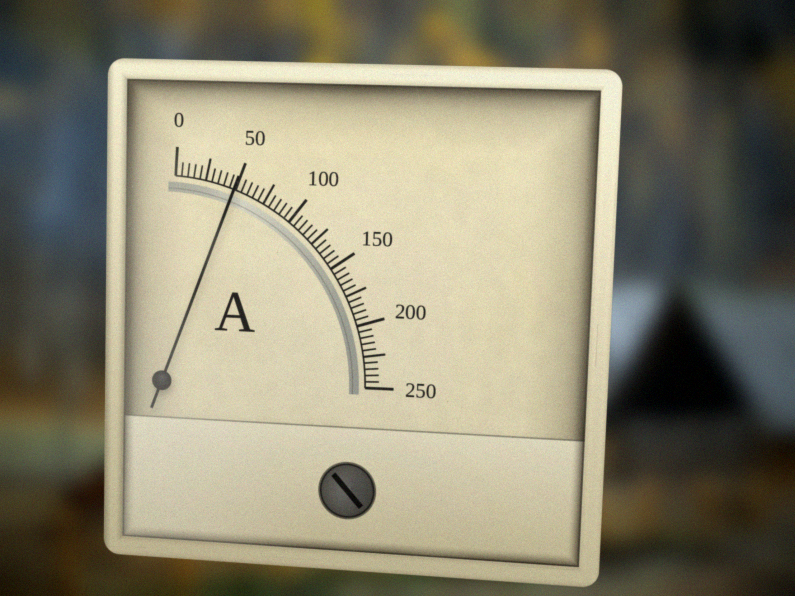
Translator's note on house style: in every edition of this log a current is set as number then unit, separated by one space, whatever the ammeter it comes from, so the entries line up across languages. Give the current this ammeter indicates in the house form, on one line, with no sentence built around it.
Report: 50 A
